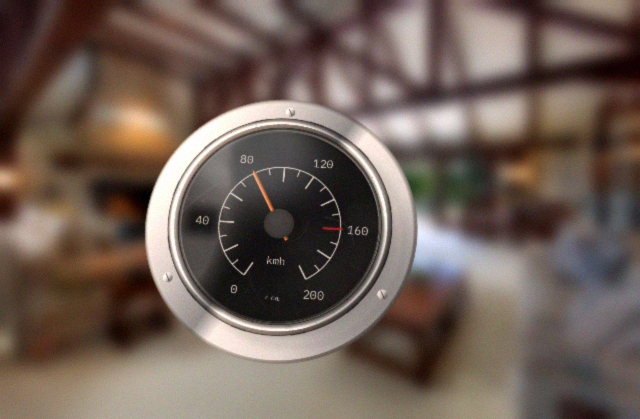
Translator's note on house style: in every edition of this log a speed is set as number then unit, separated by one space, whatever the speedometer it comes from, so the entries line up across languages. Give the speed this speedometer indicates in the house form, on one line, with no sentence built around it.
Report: 80 km/h
